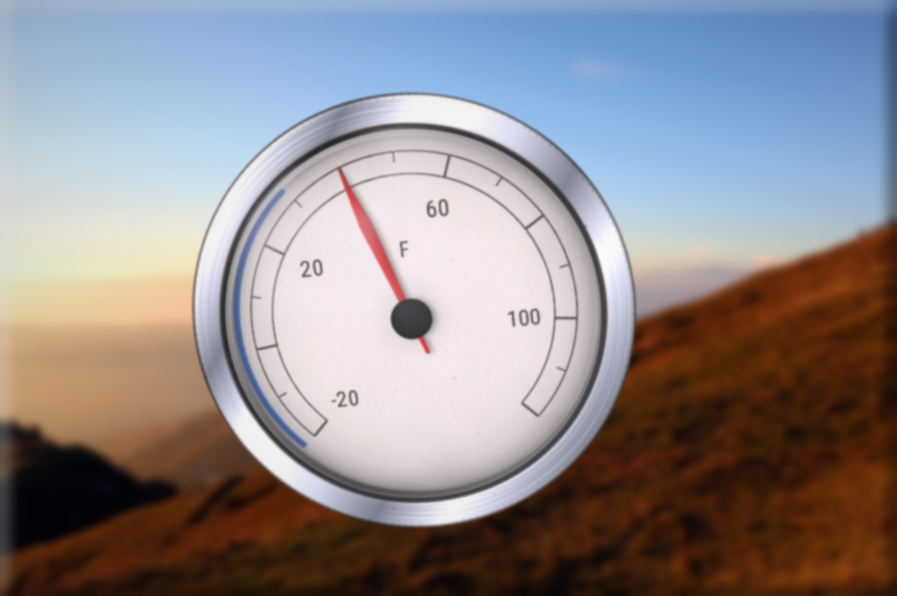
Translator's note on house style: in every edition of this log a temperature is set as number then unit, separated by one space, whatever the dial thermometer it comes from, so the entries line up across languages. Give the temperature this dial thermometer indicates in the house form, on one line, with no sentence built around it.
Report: 40 °F
